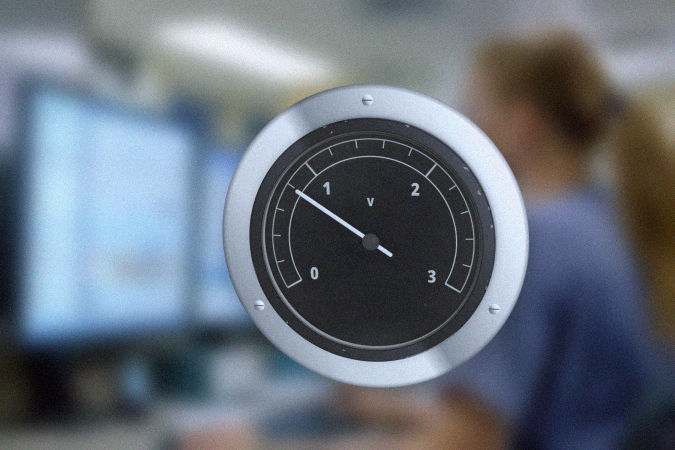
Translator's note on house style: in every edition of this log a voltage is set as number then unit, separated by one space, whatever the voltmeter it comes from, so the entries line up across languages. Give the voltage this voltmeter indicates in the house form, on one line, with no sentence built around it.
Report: 0.8 V
